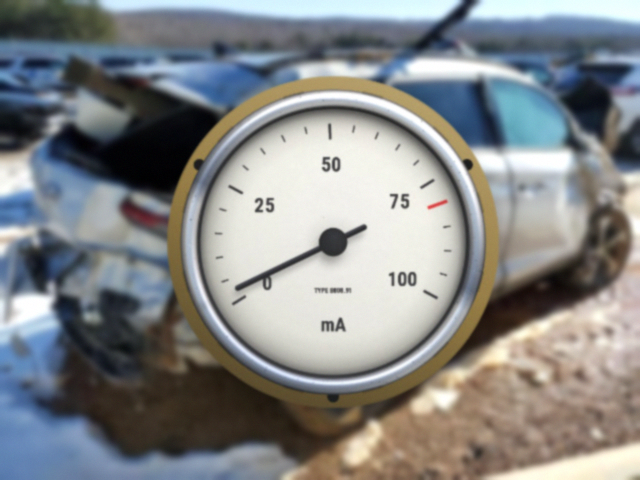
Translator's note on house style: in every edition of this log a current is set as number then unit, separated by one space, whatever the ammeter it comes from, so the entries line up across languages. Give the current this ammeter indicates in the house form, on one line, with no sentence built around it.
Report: 2.5 mA
